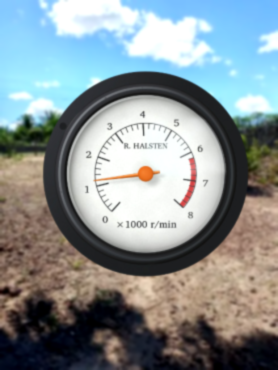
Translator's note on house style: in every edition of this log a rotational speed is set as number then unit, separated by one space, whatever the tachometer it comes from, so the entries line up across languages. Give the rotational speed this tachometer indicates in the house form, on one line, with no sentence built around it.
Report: 1200 rpm
